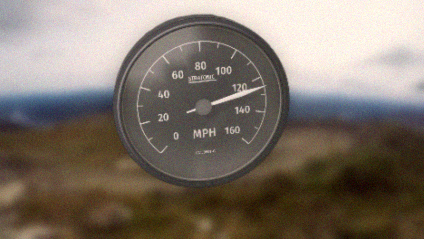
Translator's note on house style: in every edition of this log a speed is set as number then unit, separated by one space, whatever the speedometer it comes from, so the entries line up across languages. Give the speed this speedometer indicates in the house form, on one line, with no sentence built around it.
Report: 125 mph
